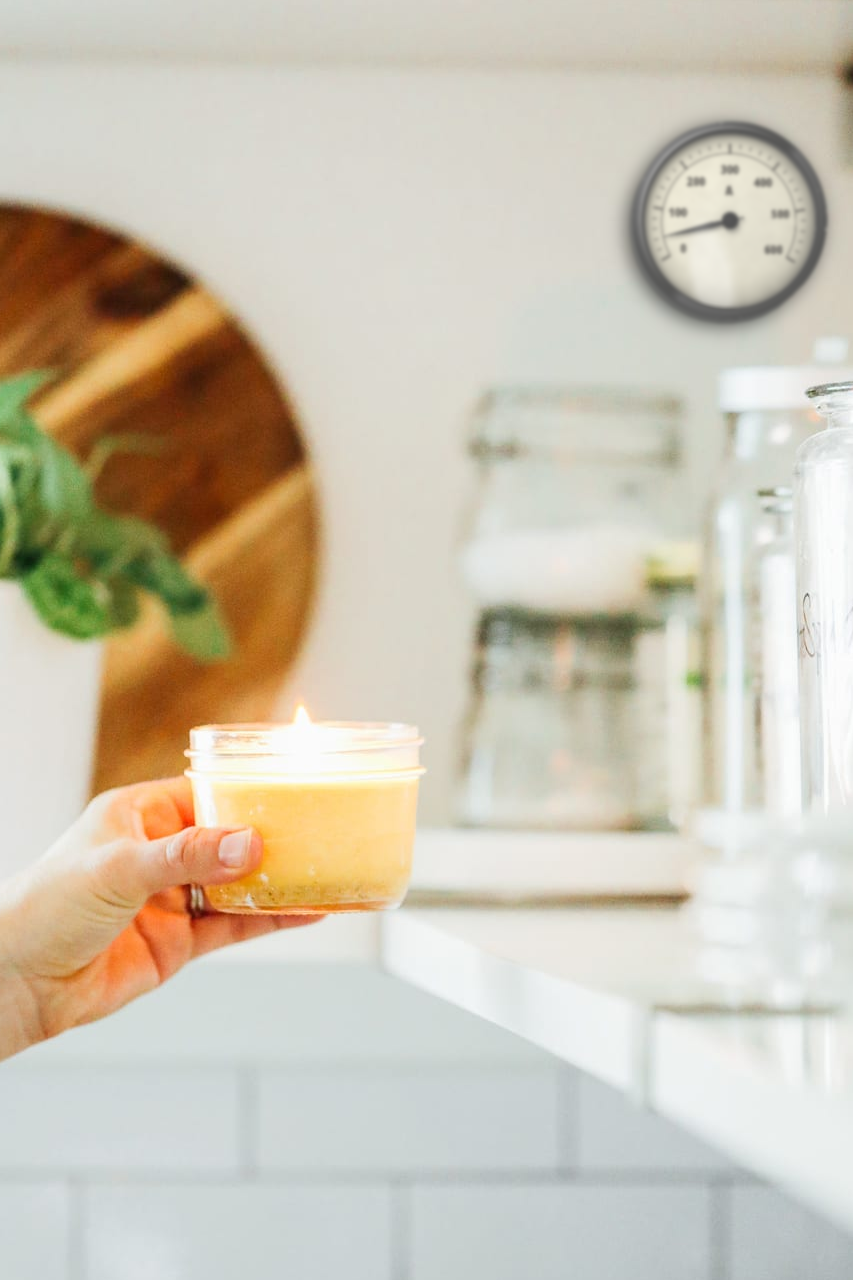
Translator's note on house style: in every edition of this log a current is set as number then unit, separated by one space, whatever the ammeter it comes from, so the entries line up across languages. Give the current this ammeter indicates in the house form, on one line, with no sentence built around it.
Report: 40 A
